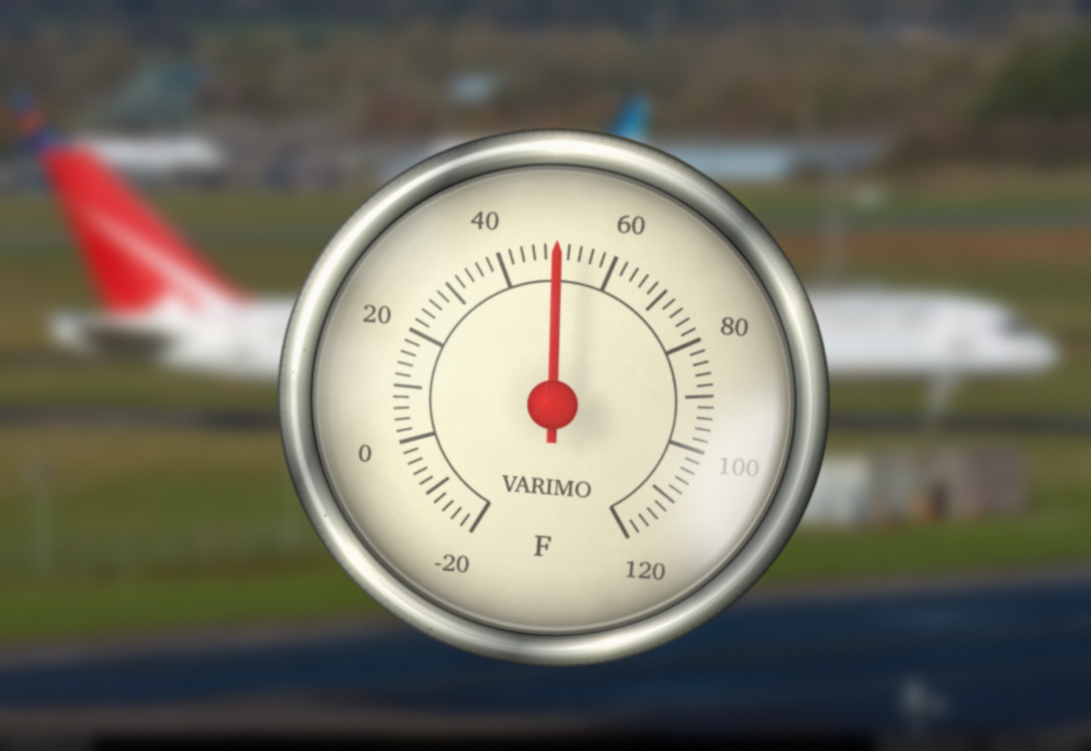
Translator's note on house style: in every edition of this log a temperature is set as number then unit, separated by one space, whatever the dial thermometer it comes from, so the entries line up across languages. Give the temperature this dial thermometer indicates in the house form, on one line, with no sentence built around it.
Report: 50 °F
